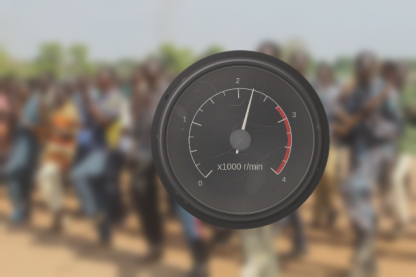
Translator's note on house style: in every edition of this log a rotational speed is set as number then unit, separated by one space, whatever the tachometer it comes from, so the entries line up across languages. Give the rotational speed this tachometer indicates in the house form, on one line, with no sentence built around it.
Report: 2250 rpm
